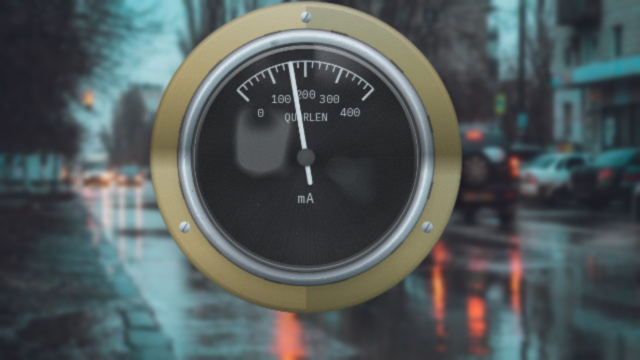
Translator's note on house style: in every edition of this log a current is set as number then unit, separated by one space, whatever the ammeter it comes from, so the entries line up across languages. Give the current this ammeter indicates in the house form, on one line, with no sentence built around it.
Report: 160 mA
